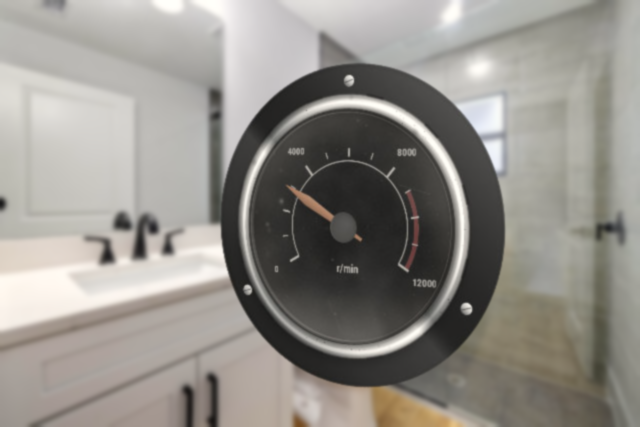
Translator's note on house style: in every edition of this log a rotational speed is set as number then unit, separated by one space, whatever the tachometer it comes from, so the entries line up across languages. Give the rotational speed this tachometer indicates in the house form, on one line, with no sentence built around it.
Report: 3000 rpm
